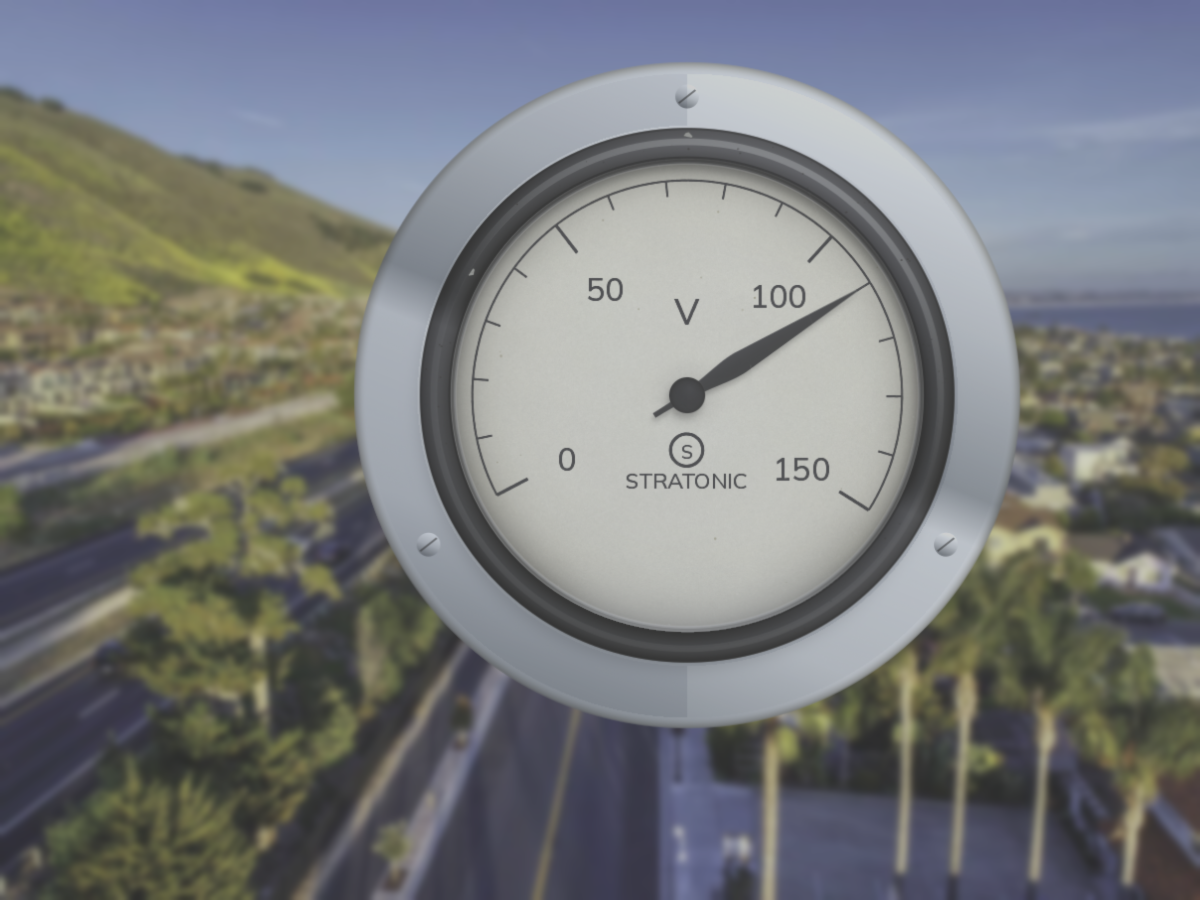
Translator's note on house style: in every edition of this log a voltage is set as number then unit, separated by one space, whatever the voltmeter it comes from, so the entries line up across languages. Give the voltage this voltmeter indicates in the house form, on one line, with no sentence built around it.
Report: 110 V
